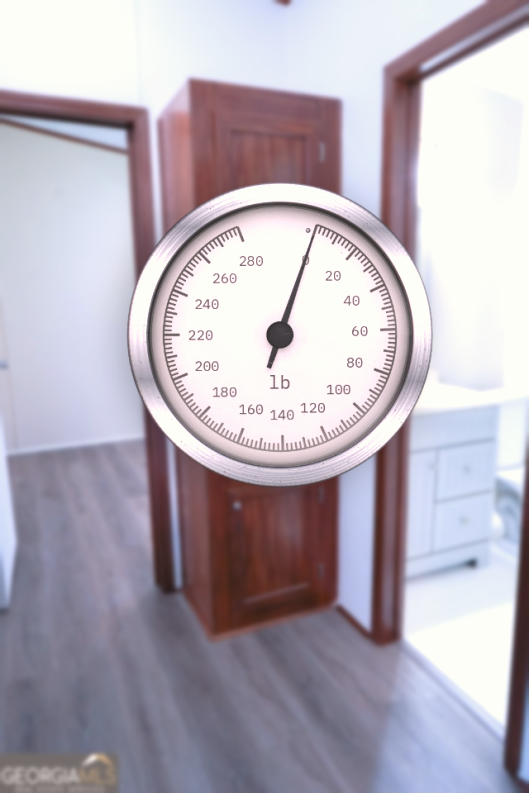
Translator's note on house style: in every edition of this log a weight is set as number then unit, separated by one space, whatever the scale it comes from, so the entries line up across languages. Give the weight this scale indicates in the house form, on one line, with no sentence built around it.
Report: 0 lb
